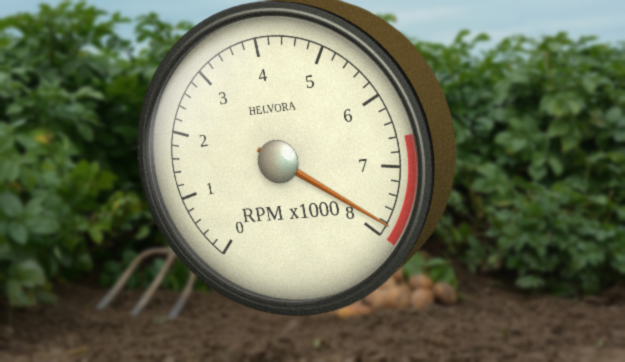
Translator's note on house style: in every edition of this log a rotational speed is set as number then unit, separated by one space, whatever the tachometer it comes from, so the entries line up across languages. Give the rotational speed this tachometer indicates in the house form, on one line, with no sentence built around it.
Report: 7800 rpm
